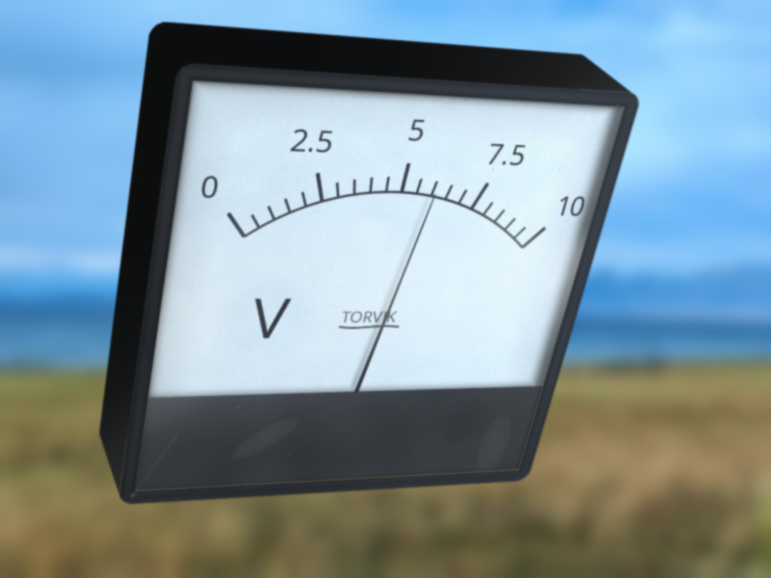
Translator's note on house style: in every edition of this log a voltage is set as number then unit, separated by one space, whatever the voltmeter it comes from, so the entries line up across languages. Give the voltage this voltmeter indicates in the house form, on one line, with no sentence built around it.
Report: 6 V
